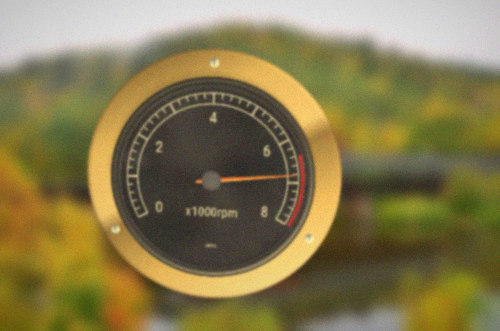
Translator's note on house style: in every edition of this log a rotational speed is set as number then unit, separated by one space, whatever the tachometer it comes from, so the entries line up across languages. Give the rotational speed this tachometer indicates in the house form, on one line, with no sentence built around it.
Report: 6800 rpm
